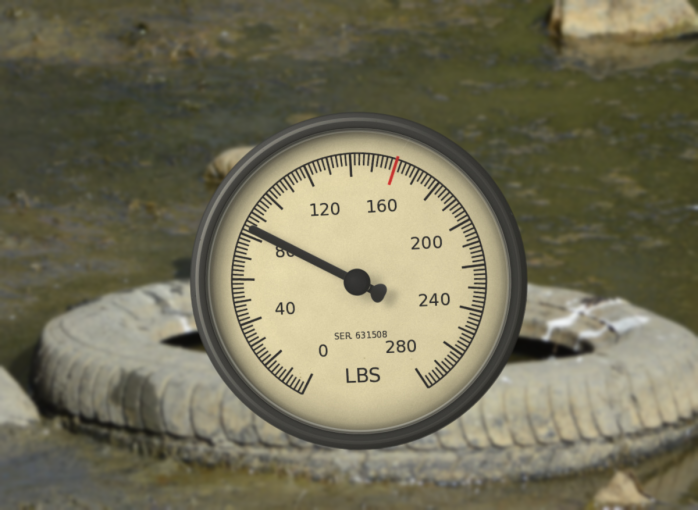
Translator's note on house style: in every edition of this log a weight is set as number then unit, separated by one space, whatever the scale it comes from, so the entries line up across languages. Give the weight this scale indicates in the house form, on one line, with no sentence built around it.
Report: 84 lb
